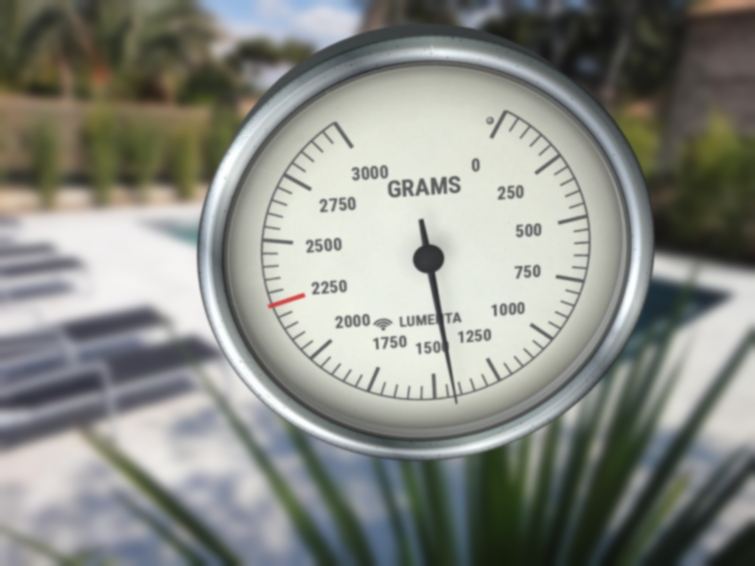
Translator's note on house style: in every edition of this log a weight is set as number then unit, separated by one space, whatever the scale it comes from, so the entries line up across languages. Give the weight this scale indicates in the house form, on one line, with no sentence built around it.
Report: 1425 g
